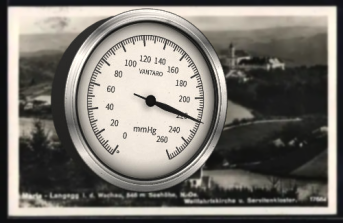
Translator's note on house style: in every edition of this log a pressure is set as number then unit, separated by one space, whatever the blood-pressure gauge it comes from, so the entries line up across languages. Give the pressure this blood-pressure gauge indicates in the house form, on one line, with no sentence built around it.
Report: 220 mmHg
